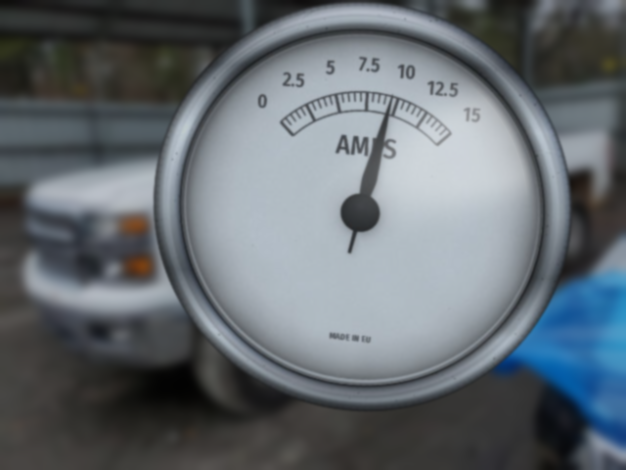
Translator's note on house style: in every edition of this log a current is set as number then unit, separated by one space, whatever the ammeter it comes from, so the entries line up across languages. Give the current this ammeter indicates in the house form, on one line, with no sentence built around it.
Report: 9.5 A
